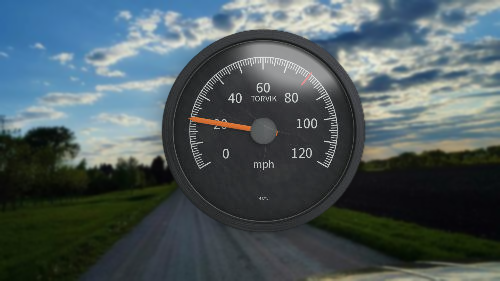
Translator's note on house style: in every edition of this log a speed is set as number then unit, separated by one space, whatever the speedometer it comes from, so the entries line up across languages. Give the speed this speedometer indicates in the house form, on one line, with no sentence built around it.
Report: 20 mph
